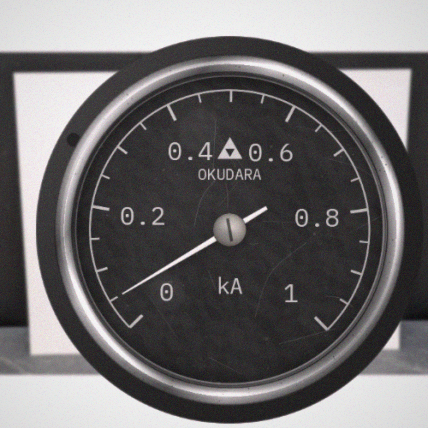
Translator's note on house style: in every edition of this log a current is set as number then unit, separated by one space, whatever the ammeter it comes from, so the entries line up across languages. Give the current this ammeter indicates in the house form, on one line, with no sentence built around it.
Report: 0.05 kA
